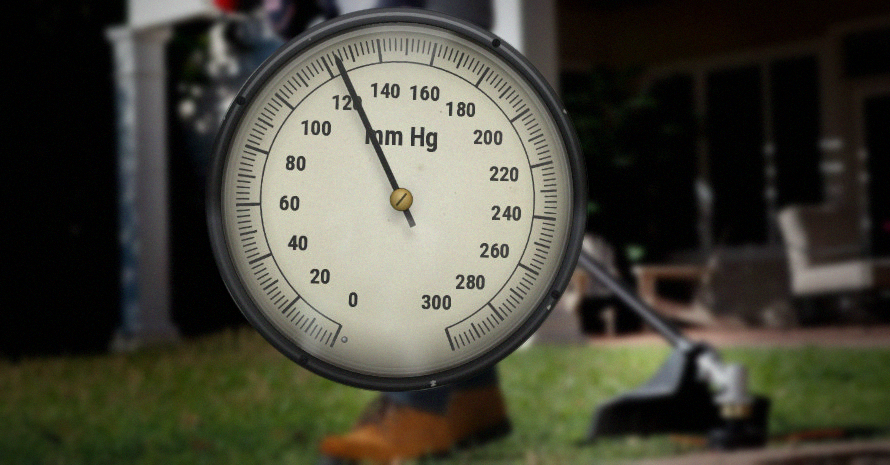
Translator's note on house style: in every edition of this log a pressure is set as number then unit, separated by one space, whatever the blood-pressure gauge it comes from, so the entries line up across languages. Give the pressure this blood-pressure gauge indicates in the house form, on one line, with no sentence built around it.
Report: 124 mmHg
